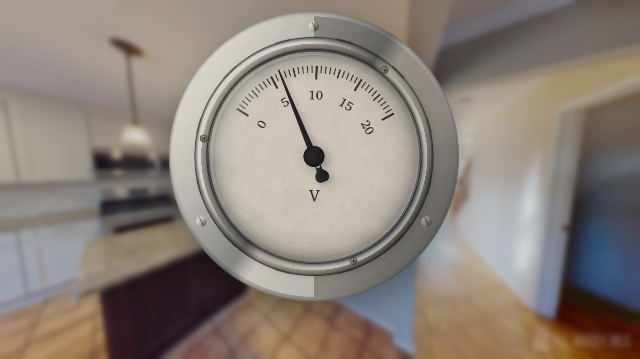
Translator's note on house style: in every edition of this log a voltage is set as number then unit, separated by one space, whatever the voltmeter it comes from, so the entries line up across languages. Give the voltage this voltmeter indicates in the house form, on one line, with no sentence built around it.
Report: 6 V
